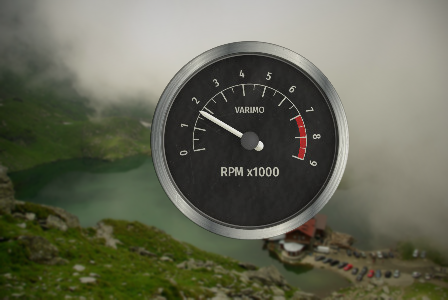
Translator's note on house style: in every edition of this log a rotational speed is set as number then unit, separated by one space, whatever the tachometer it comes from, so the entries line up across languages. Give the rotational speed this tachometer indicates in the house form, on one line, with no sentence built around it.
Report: 1750 rpm
